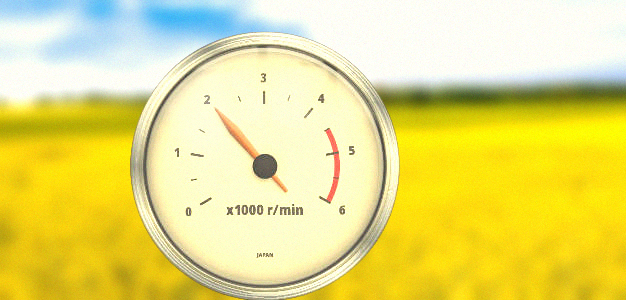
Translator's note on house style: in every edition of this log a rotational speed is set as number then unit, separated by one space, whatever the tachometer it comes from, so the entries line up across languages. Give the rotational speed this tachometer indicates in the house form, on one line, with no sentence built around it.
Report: 2000 rpm
